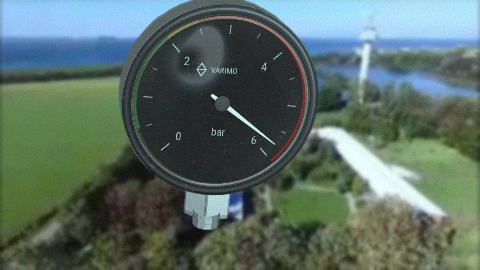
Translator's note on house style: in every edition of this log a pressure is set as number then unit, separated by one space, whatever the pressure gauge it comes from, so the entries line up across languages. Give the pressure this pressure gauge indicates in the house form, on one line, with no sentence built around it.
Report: 5.75 bar
